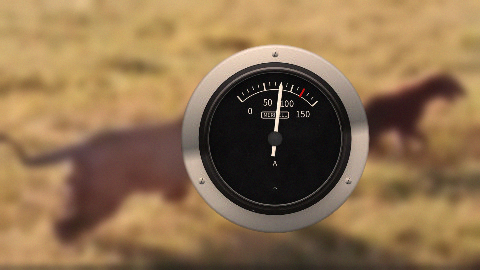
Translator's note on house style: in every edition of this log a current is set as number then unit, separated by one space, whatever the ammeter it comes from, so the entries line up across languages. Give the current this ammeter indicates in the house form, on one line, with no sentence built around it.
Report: 80 A
